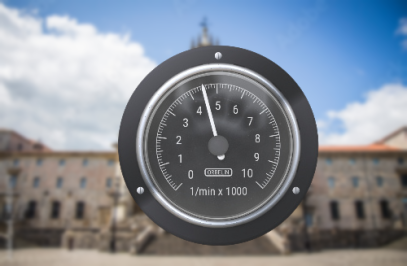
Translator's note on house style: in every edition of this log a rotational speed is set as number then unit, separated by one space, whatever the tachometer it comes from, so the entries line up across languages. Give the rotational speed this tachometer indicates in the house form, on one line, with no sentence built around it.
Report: 4500 rpm
